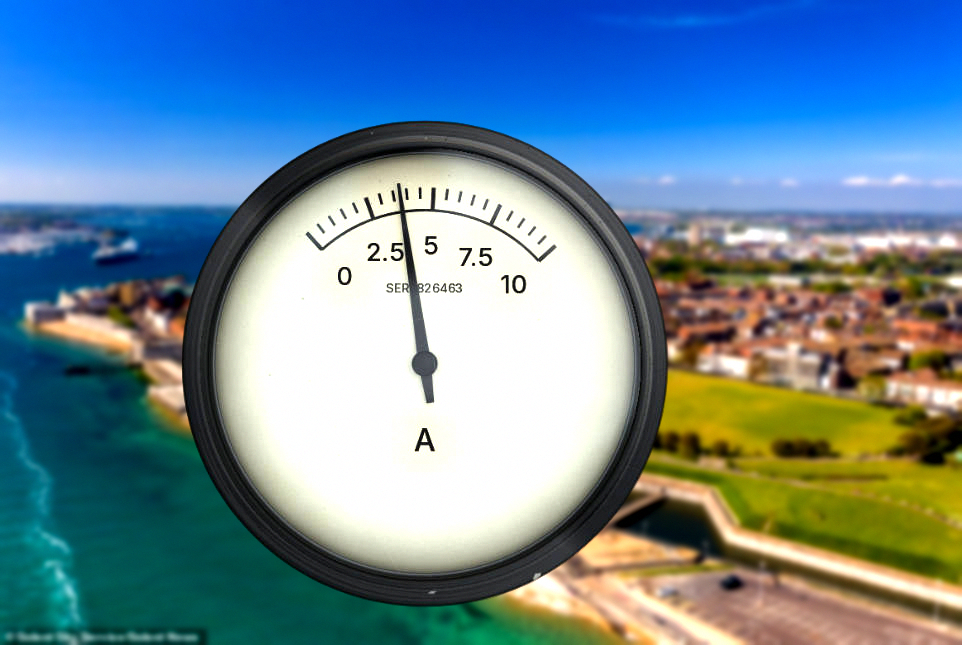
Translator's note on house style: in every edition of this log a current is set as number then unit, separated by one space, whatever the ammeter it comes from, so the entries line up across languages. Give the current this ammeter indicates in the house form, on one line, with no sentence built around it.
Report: 3.75 A
